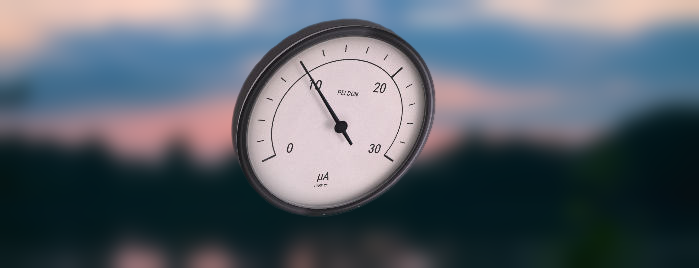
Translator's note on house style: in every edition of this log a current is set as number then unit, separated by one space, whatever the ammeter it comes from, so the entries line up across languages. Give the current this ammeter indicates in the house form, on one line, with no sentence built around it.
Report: 10 µA
